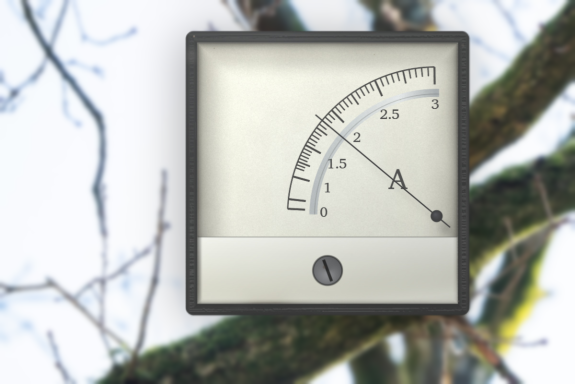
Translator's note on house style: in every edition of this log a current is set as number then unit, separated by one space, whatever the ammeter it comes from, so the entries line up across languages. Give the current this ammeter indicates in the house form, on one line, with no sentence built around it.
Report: 1.85 A
